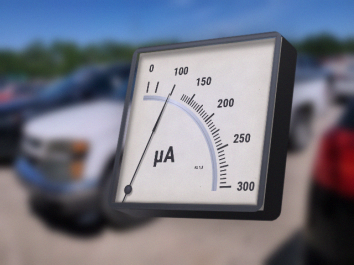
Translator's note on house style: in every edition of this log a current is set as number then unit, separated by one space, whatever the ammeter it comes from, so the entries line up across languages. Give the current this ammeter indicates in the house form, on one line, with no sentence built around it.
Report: 100 µA
